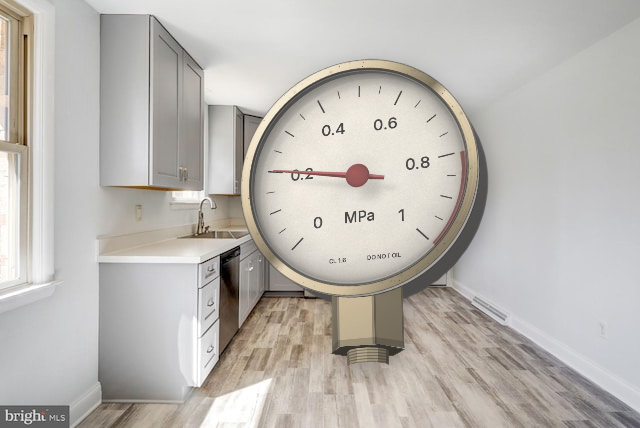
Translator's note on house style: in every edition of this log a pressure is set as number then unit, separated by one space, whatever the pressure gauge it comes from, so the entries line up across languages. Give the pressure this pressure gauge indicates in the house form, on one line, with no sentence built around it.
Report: 0.2 MPa
